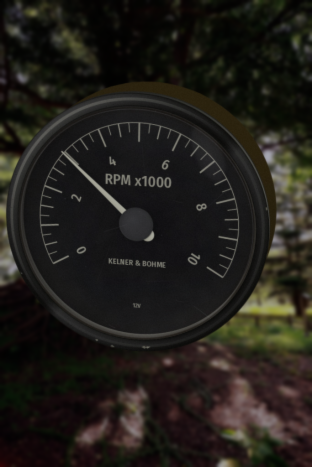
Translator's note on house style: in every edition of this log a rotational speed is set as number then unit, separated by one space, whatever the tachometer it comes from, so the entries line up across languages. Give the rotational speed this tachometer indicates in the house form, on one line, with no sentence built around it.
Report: 3000 rpm
